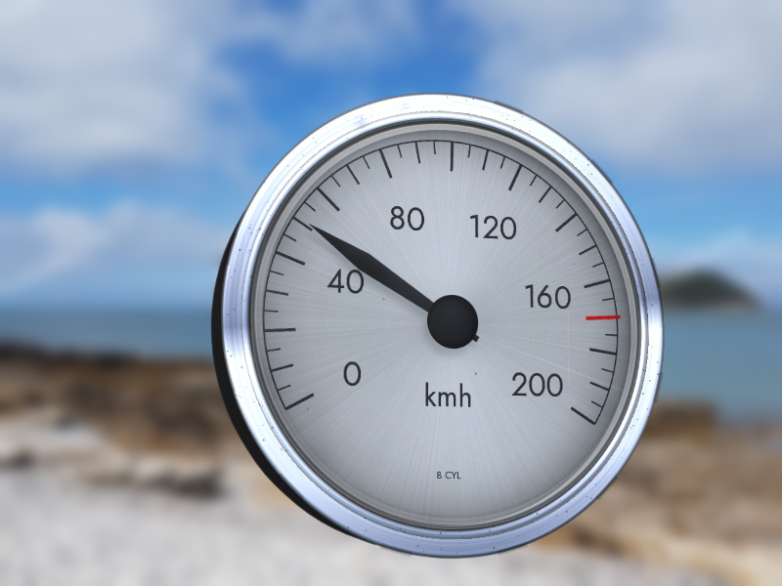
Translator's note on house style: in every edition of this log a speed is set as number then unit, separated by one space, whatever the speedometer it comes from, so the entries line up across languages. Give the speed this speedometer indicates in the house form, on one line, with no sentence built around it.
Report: 50 km/h
